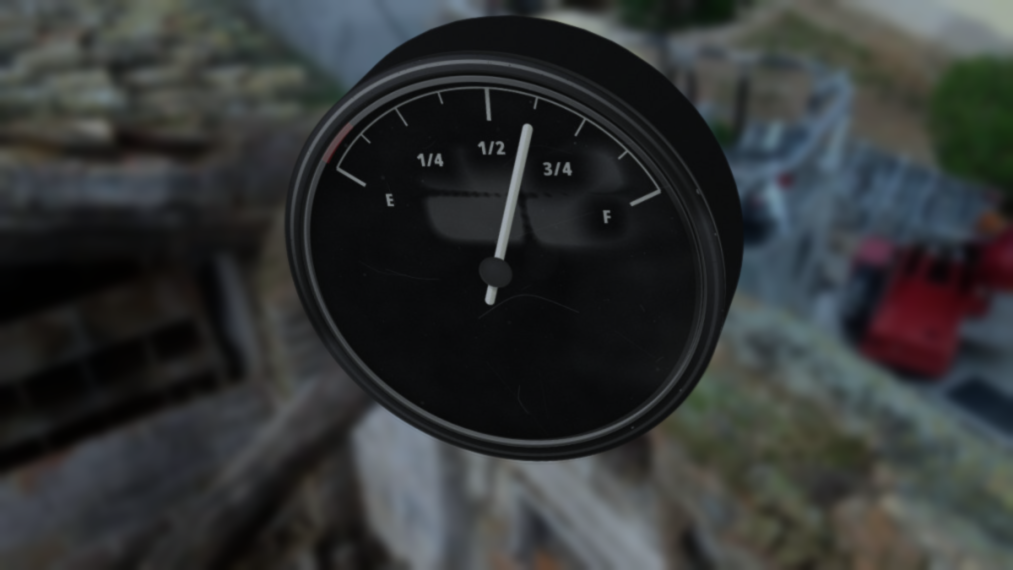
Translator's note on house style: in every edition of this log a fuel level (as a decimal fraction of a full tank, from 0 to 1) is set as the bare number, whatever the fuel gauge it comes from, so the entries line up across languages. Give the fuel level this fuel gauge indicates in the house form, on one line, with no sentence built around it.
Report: 0.625
